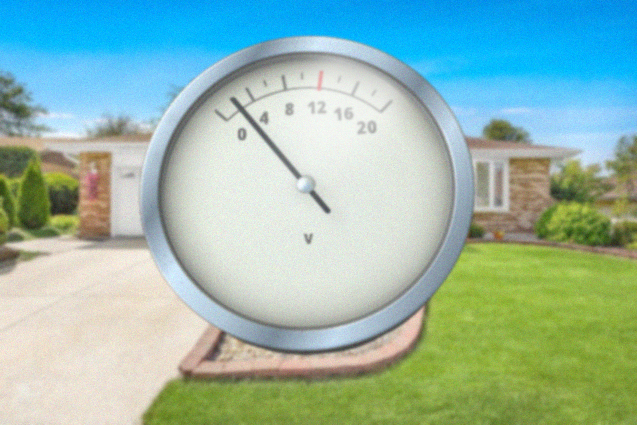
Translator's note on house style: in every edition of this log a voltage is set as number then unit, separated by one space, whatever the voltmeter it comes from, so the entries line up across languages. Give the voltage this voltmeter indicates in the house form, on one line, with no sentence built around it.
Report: 2 V
